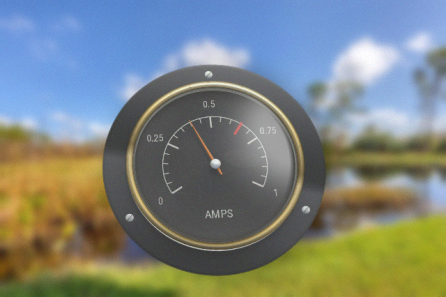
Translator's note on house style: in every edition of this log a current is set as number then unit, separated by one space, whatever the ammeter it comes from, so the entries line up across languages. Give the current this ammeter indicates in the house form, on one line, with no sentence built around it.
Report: 0.4 A
